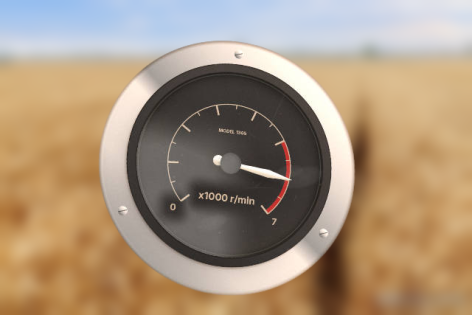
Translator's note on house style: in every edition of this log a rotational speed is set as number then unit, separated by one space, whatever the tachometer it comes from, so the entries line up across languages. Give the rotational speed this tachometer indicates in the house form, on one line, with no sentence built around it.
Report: 6000 rpm
